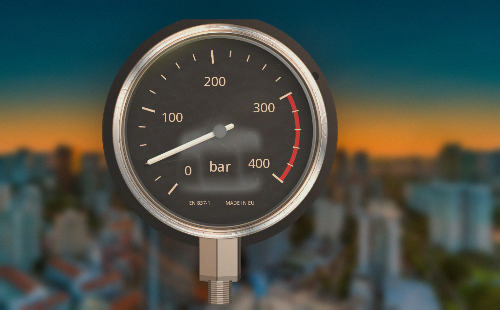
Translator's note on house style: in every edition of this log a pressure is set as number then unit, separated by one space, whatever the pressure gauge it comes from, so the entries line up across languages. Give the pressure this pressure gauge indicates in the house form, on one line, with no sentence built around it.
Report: 40 bar
